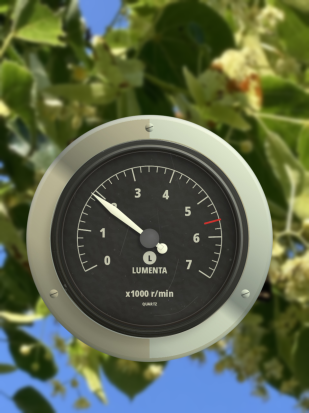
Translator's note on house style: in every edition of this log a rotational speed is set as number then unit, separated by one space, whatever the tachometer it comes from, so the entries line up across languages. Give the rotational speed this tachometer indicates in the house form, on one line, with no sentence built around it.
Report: 1900 rpm
